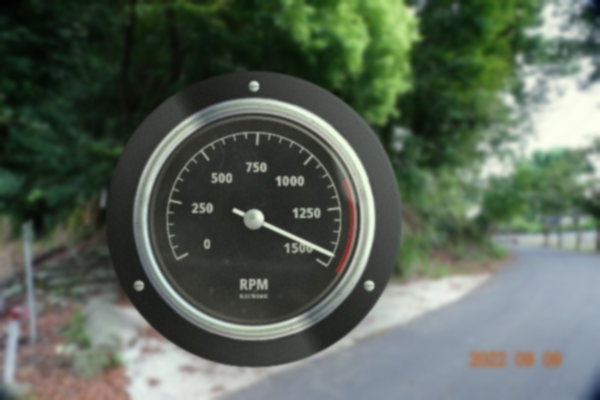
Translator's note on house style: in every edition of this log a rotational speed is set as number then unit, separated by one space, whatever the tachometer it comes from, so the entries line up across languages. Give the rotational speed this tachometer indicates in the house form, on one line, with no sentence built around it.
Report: 1450 rpm
